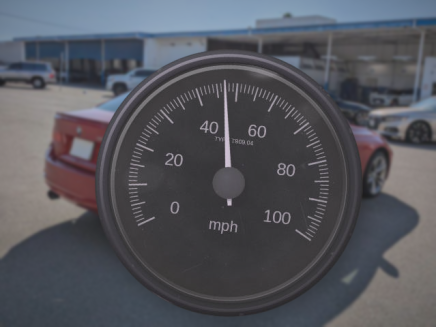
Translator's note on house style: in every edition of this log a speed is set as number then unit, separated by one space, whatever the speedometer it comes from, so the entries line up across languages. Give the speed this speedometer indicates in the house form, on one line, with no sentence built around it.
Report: 47 mph
